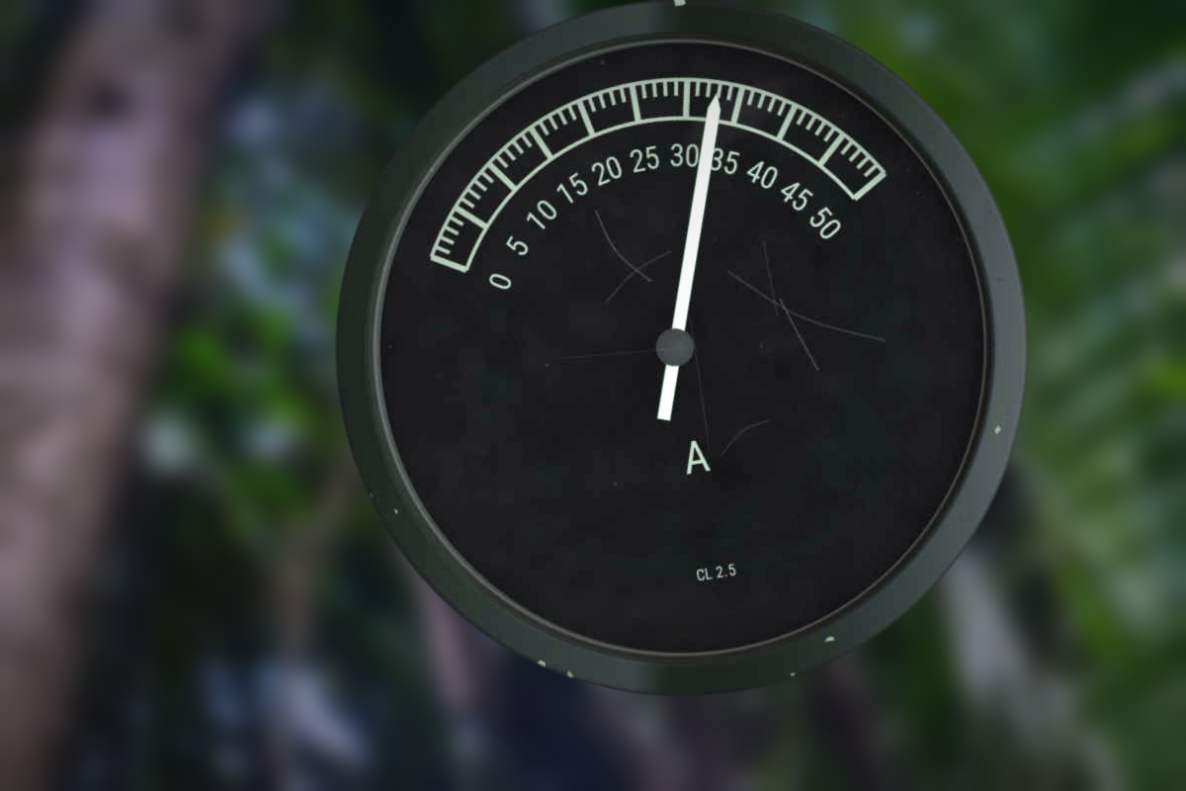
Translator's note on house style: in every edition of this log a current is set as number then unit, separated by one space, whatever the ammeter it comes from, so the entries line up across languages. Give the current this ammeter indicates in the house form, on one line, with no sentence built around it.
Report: 33 A
